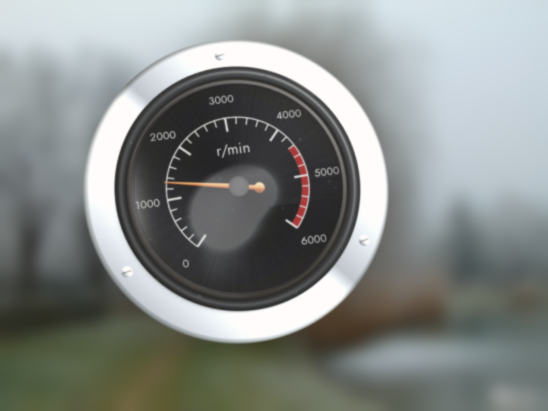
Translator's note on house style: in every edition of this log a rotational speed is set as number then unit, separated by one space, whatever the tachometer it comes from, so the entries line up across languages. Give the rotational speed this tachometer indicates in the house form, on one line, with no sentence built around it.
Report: 1300 rpm
